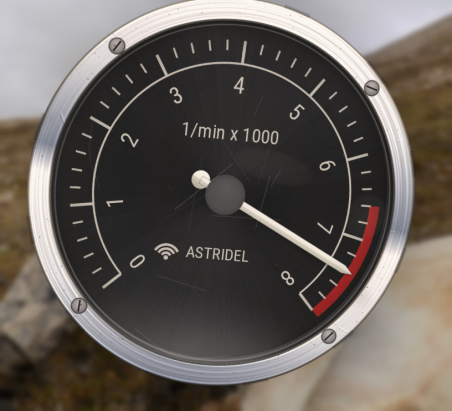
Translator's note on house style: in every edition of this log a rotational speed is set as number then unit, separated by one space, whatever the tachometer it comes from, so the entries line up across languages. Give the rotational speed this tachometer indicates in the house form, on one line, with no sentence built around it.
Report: 7400 rpm
